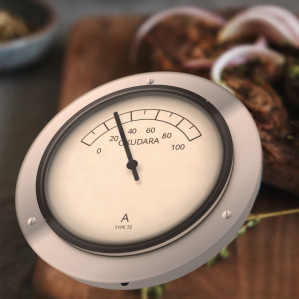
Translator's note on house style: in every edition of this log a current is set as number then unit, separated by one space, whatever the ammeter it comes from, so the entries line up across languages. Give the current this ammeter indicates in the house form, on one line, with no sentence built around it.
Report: 30 A
